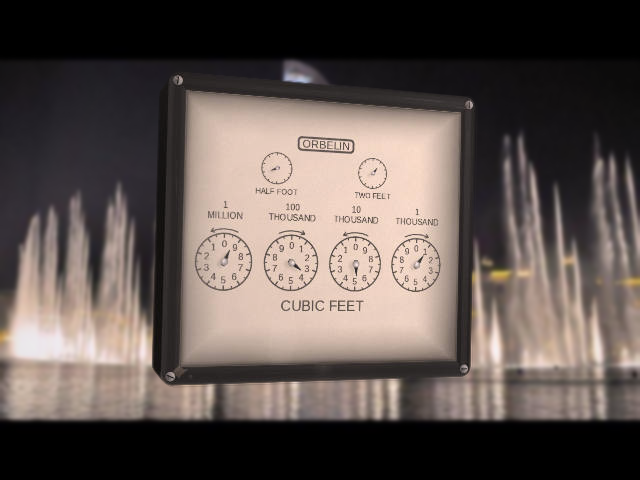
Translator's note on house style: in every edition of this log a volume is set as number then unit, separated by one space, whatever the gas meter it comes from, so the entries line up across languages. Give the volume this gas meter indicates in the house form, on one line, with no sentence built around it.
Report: 935100 ft³
